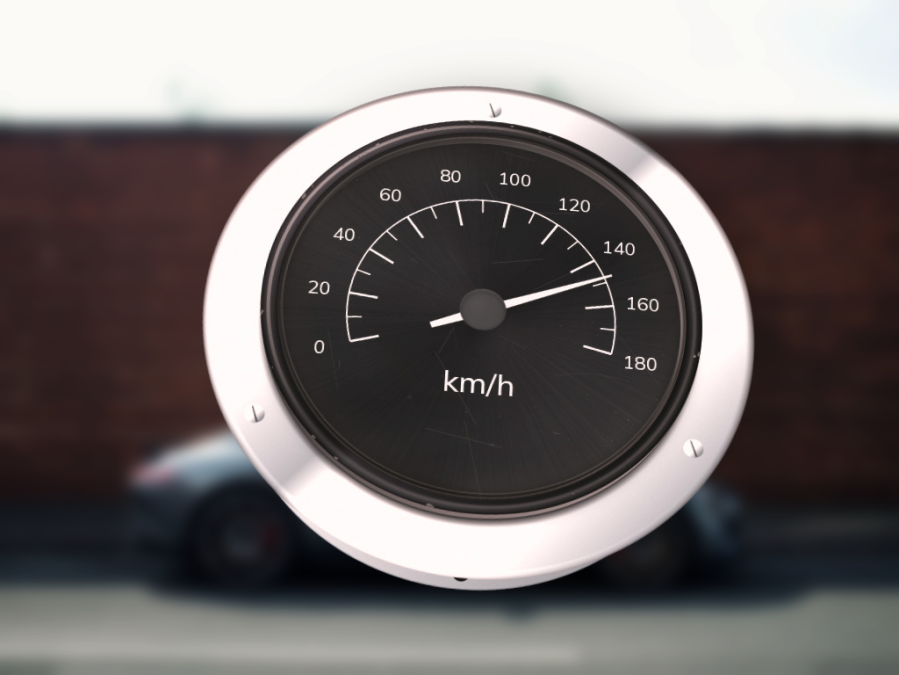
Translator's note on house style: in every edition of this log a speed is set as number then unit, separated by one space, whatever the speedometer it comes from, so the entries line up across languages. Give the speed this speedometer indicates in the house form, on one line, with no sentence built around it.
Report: 150 km/h
